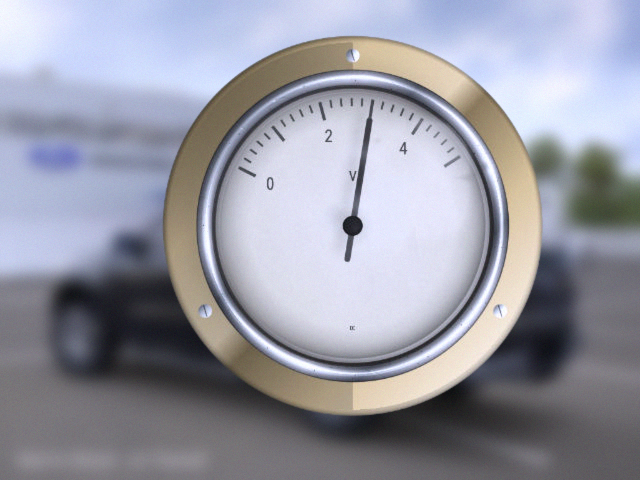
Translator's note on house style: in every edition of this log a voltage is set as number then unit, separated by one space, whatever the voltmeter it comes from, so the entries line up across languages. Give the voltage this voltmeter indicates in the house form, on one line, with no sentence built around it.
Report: 3 V
